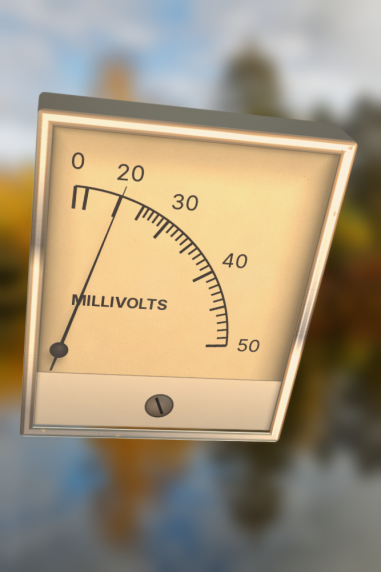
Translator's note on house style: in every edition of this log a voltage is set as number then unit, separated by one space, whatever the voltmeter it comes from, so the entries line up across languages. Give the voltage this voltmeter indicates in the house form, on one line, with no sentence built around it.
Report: 20 mV
